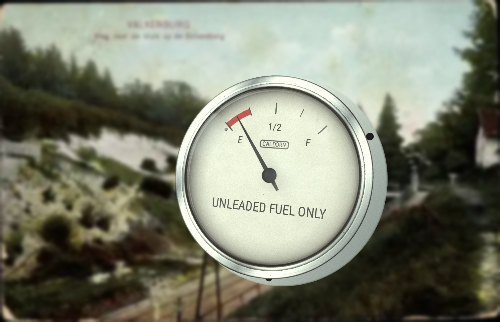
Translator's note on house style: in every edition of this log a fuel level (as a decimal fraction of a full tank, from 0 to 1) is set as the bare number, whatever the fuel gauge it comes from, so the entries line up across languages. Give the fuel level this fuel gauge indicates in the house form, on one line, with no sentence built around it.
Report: 0.125
